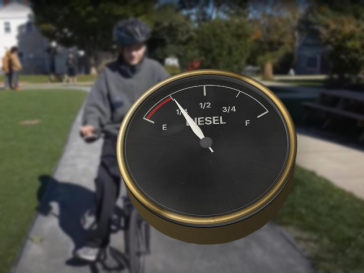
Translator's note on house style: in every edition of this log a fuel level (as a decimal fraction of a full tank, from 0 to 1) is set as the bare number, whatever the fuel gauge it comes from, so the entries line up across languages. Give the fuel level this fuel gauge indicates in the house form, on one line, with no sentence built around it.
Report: 0.25
